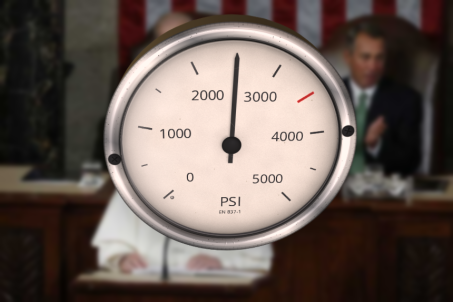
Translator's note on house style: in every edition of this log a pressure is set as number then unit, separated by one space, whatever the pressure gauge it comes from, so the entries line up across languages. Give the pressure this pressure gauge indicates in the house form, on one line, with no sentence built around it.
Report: 2500 psi
